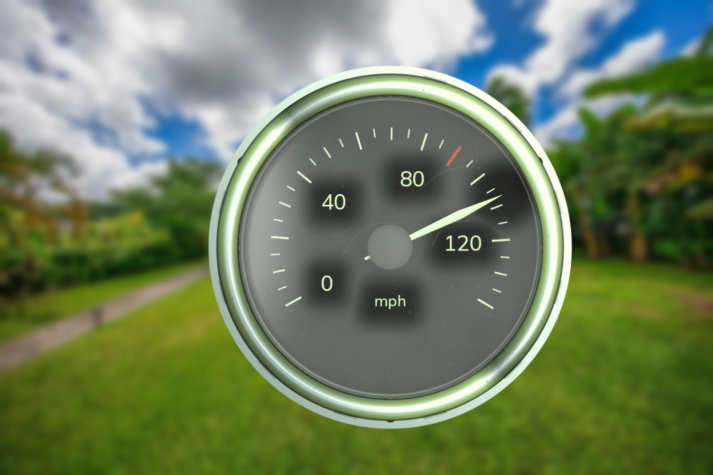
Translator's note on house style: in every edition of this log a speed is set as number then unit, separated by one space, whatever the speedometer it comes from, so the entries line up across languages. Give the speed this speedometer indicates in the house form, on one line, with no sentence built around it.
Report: 107.5 mph
